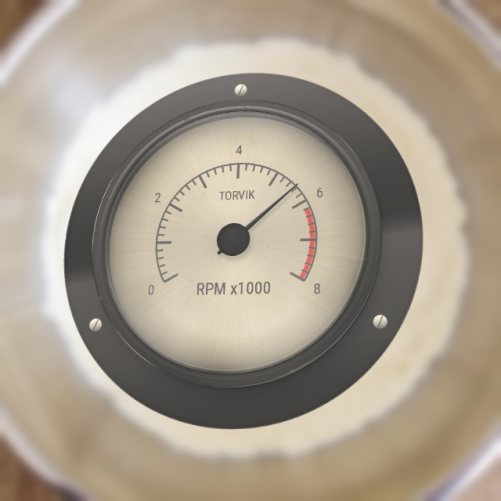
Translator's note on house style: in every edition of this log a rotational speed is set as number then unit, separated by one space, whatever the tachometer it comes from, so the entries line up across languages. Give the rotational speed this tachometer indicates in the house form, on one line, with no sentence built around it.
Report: 5600 rpm
